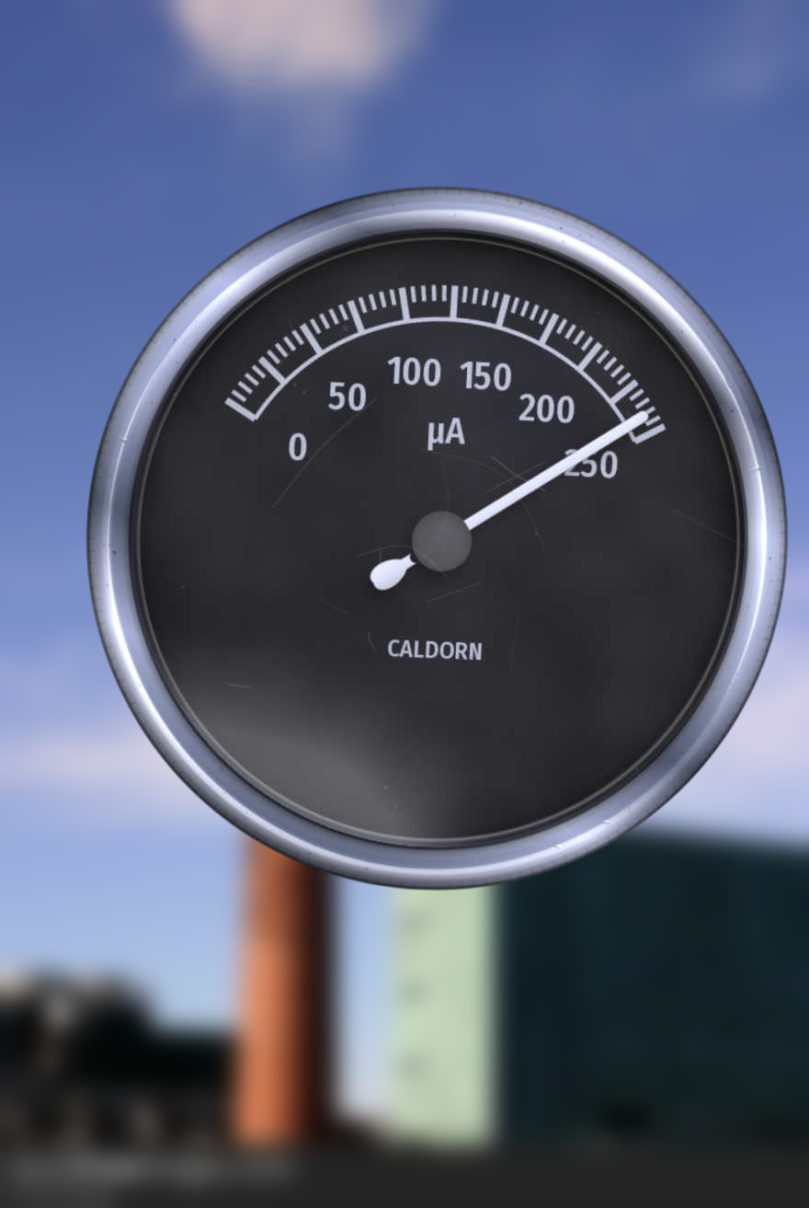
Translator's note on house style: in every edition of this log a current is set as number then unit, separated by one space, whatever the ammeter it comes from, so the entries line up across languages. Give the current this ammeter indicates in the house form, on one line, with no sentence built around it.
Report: 240 µA
